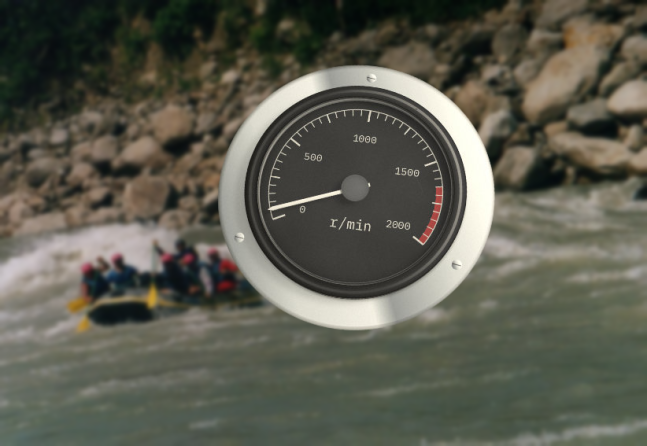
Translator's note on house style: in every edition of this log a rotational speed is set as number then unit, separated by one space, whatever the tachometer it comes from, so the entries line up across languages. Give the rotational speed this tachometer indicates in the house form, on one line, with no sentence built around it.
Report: 50 rpm
